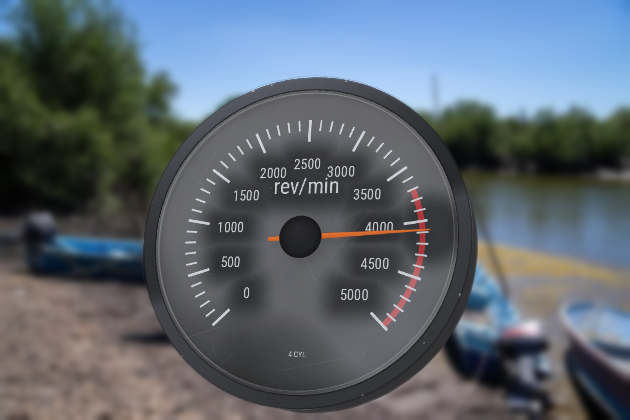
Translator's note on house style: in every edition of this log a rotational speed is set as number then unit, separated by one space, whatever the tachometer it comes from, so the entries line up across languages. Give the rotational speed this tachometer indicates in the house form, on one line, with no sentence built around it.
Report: 4100 rpm
